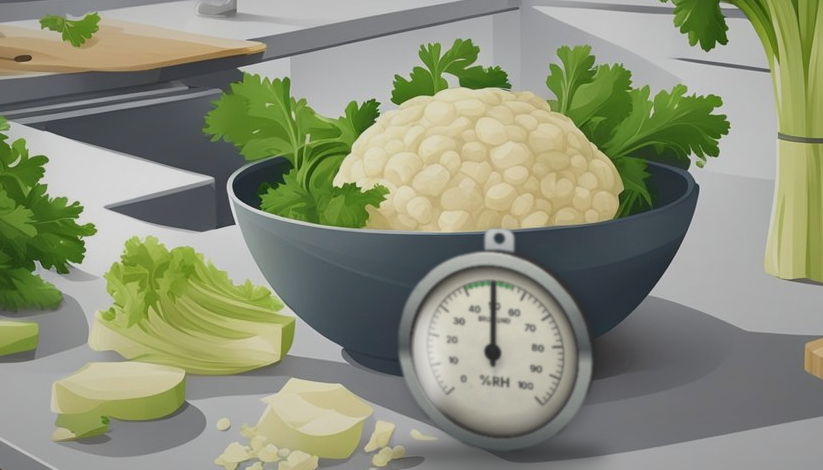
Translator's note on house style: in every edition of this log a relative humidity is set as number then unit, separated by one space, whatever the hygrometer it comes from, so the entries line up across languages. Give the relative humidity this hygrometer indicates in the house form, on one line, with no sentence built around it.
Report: 50 %
